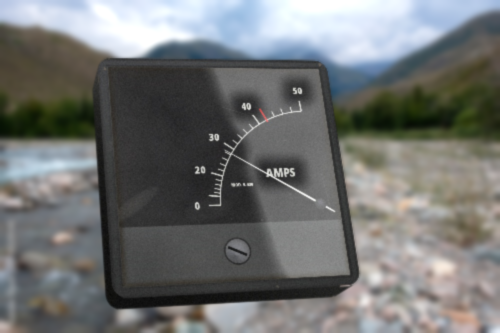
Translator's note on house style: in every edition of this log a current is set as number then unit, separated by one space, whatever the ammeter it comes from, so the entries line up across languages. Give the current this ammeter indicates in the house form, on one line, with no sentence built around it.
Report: 28 A
